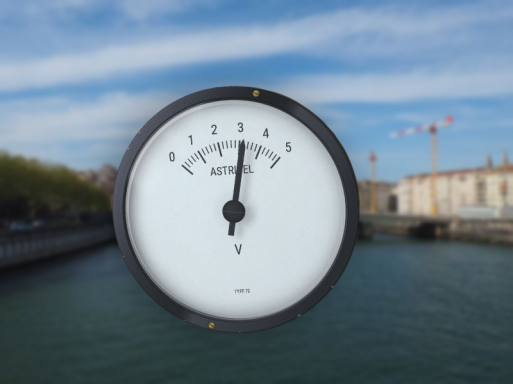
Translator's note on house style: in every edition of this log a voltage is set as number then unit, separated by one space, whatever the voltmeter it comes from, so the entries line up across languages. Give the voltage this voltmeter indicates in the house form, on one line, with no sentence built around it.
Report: 3.2 V
